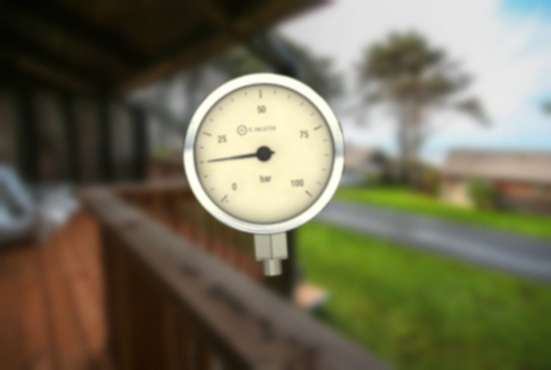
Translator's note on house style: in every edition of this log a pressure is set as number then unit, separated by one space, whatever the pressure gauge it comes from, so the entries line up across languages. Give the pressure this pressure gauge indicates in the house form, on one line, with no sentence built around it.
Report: 15 bar
